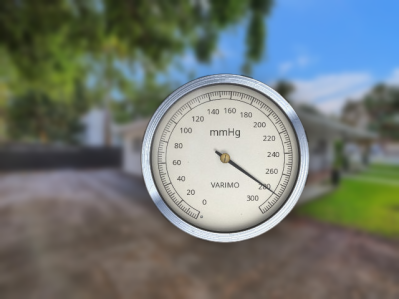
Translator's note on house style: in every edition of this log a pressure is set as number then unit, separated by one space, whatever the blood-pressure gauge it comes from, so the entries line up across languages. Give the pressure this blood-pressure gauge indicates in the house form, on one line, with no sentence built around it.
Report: 280 mmHg
